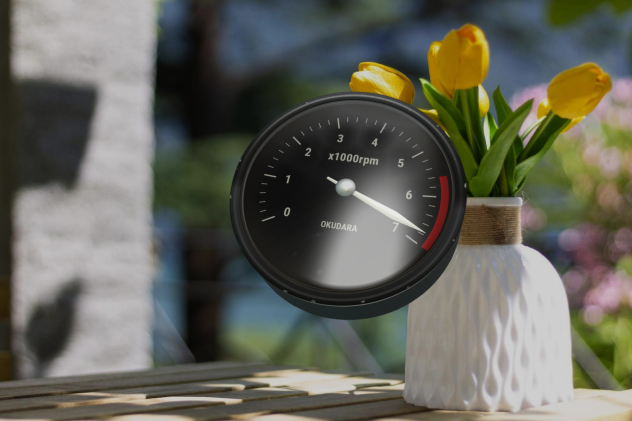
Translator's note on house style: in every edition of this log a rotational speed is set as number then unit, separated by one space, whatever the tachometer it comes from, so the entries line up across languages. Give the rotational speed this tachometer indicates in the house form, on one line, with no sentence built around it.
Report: 6800 rpm
